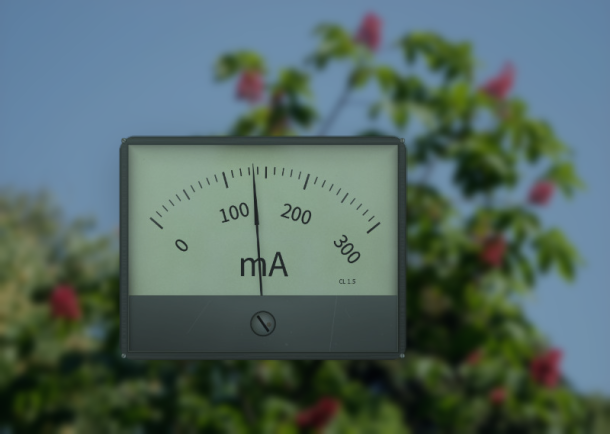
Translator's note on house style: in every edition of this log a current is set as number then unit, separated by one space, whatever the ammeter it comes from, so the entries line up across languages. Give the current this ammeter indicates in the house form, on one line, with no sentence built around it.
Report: 135 mA
